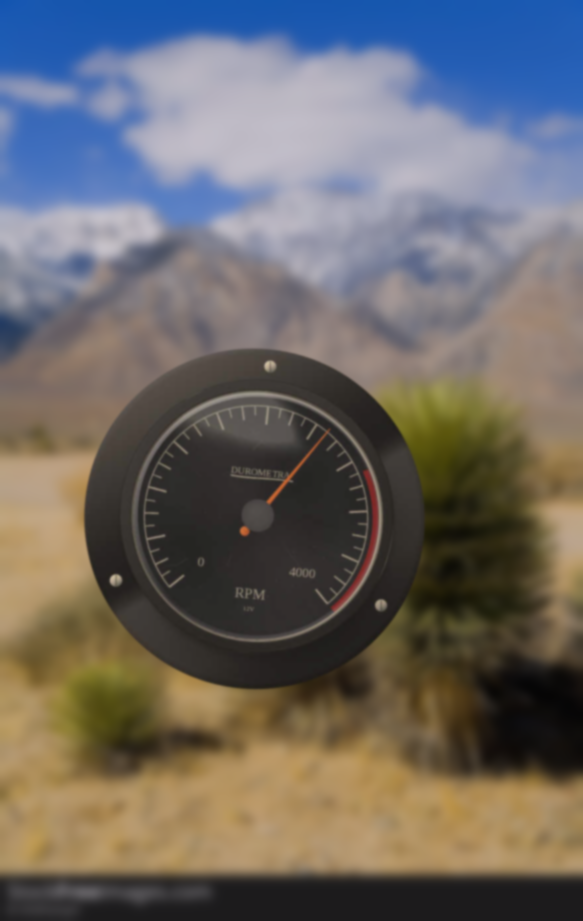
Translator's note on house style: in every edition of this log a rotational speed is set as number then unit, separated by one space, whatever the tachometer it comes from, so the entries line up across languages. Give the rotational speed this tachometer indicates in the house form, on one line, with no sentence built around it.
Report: 2500 rpm
